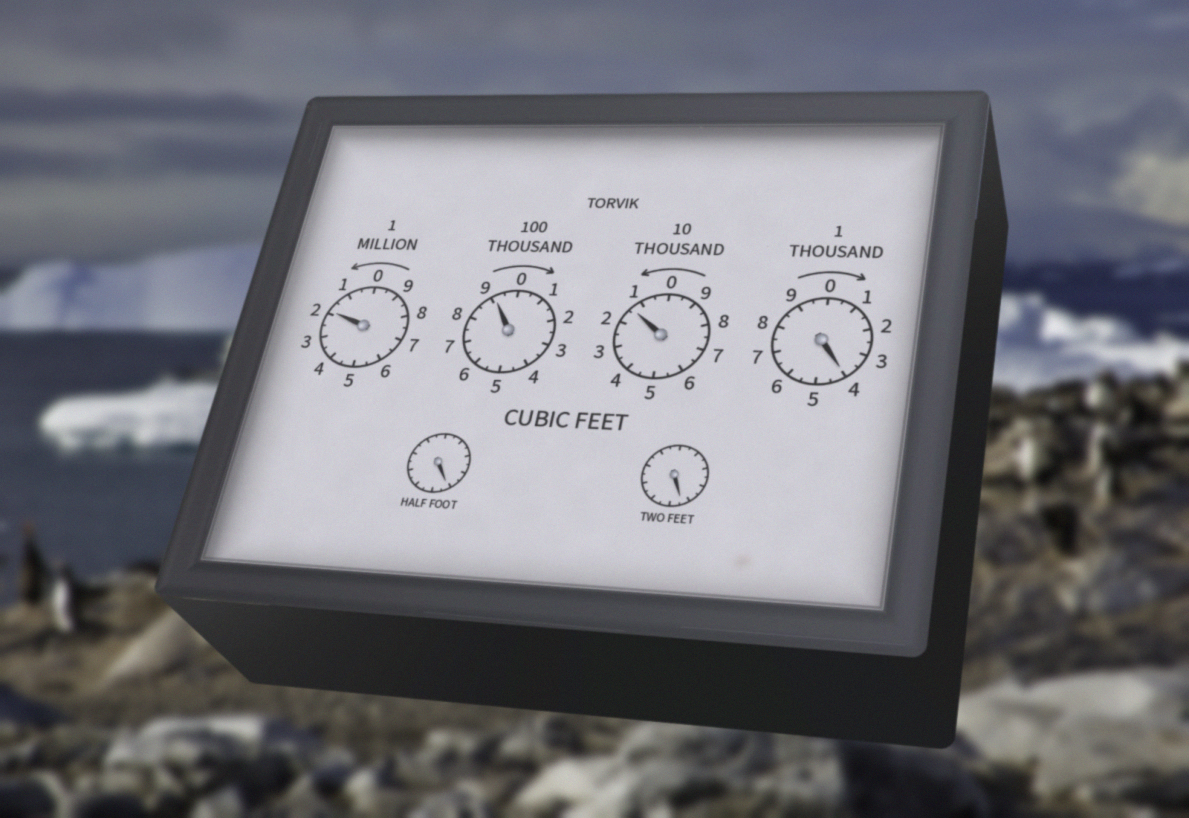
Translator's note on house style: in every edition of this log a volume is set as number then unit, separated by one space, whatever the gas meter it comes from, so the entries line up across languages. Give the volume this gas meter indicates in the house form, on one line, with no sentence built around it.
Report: 191400 ft³
